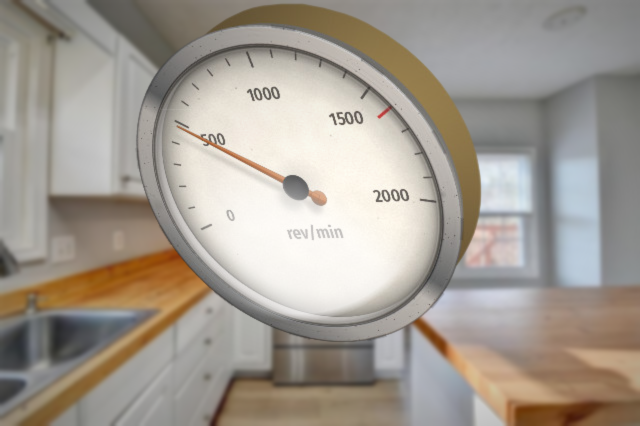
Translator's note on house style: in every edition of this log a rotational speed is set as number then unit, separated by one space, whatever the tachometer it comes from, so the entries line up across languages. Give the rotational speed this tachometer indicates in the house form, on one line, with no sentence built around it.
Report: 500 rpm
